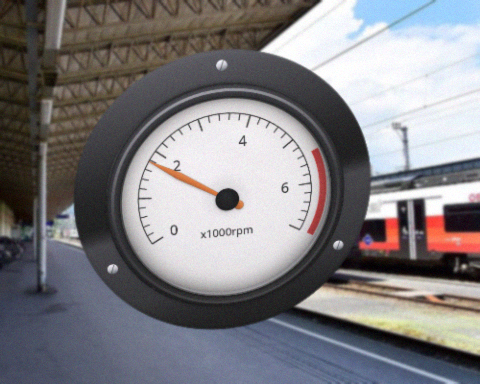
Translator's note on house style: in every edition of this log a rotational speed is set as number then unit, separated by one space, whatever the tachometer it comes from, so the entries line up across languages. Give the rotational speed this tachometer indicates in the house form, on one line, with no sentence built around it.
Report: 1800 rpm
